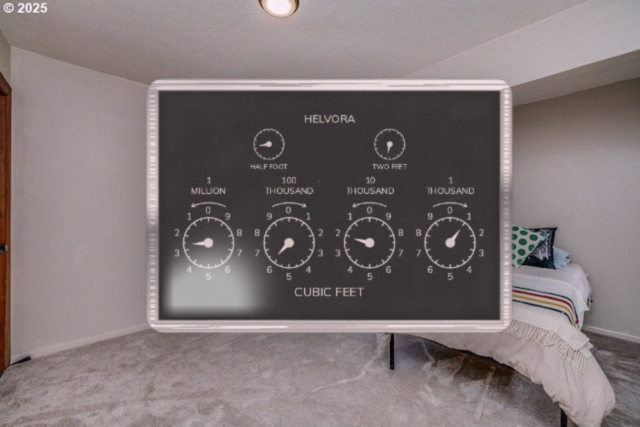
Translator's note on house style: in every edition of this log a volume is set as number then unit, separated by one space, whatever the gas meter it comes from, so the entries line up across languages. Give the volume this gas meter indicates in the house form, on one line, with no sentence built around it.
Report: 262100 ft³
